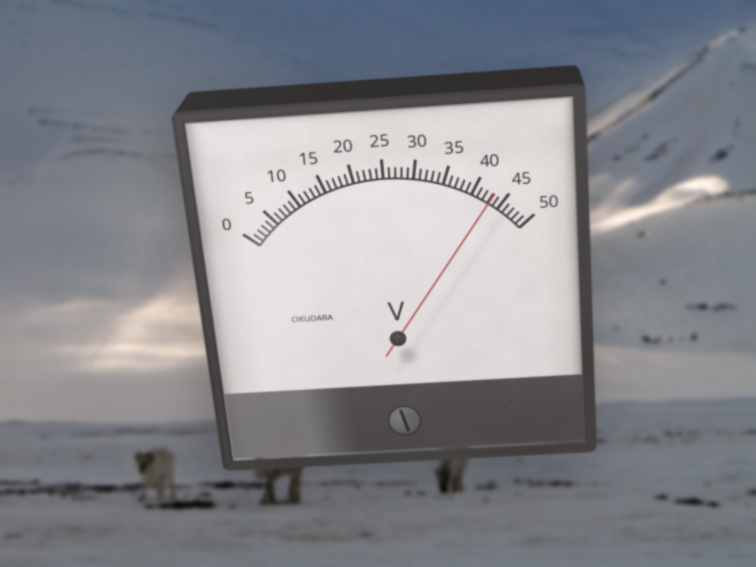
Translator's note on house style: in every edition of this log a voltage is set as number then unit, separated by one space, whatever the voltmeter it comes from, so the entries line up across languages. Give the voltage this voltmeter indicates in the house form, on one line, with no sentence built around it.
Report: 43 V
